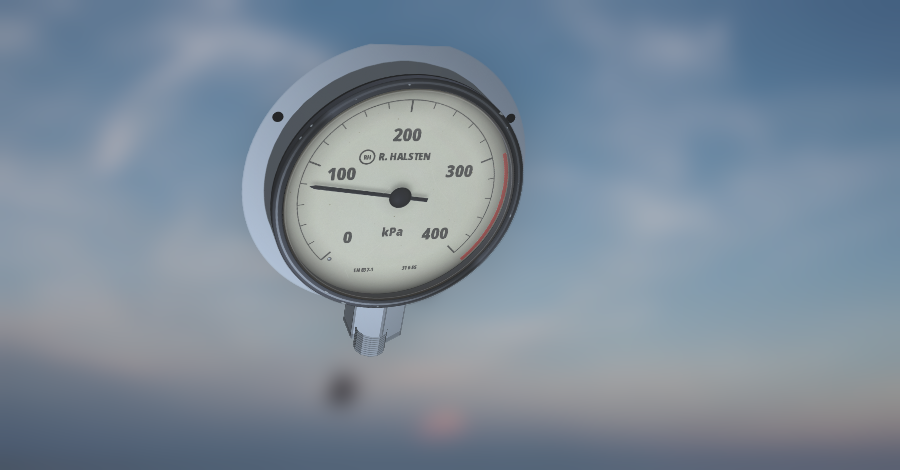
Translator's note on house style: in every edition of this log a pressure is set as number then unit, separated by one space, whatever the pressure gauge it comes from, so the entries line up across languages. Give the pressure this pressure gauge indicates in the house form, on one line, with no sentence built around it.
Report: 80 kPa
